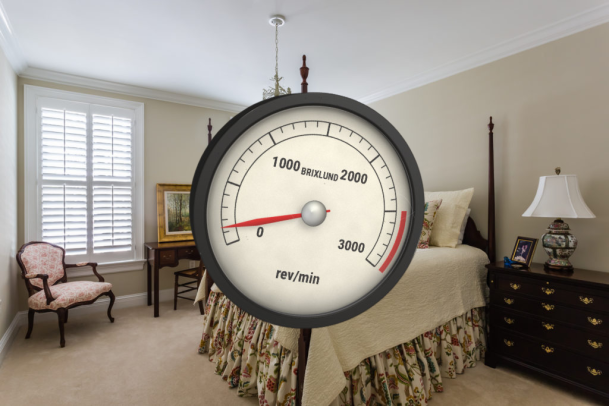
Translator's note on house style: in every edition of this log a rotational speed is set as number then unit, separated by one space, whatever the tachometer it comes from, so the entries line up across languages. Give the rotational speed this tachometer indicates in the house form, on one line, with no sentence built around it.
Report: 150 rpm
